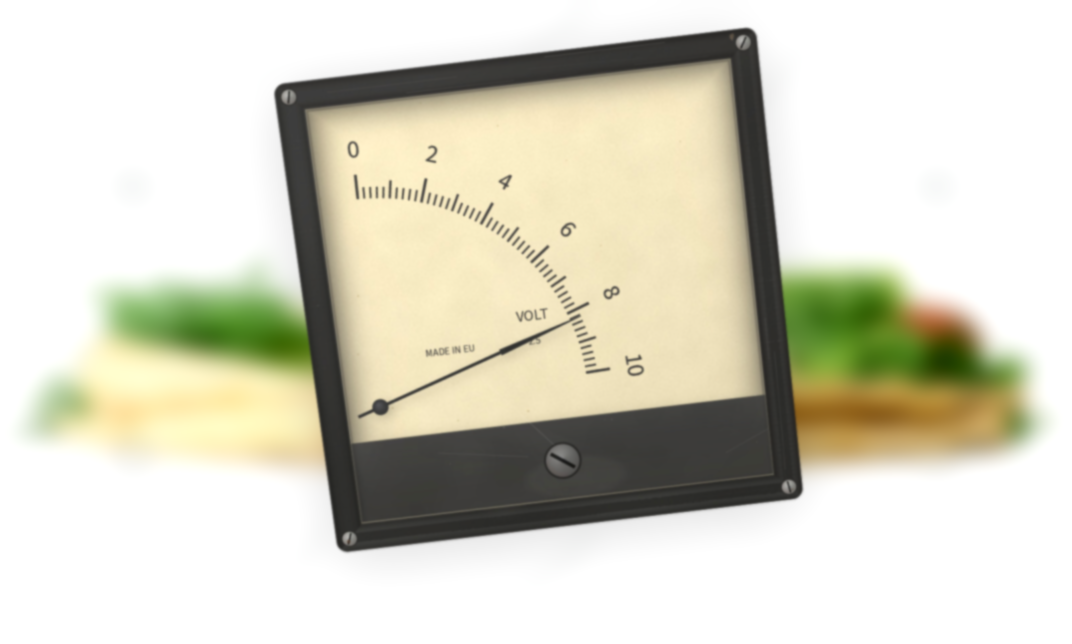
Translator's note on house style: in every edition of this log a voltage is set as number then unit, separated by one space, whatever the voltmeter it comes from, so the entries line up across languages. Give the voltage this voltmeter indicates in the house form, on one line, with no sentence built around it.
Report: 8.2 V
